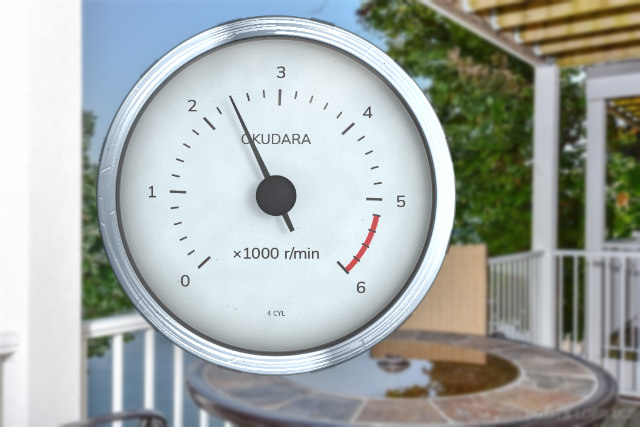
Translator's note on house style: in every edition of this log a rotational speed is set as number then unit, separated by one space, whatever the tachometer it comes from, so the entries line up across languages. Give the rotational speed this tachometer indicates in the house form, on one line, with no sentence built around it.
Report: 2400 rpm
